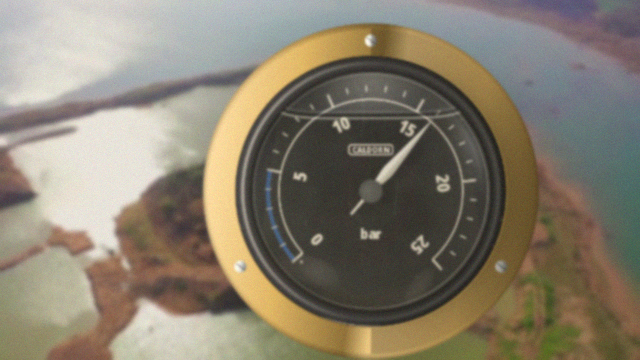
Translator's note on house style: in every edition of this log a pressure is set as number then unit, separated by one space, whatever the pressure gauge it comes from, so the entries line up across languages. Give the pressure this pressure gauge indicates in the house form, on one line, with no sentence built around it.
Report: 16 bar
